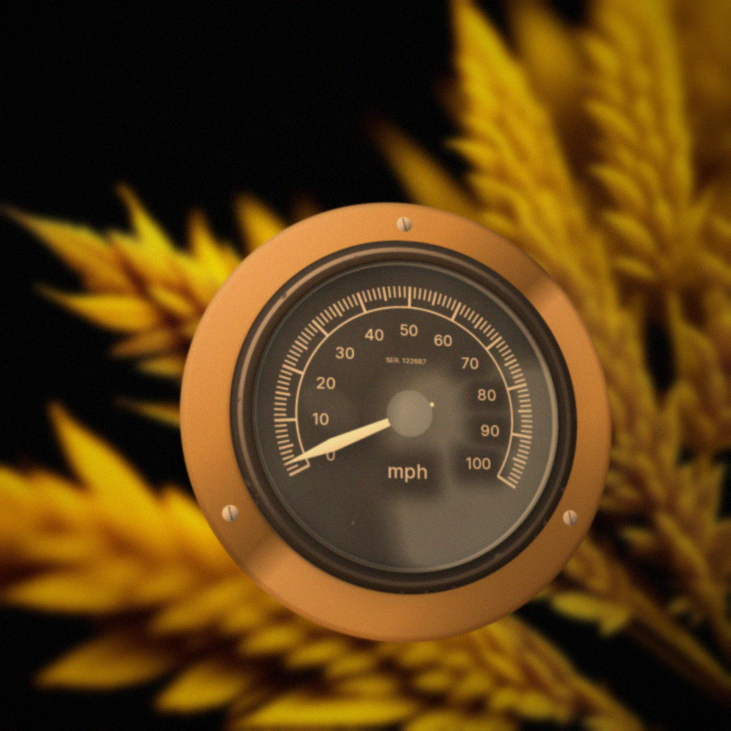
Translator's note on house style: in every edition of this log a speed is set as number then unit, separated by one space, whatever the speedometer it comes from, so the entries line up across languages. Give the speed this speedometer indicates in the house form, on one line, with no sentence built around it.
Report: 2 mph
